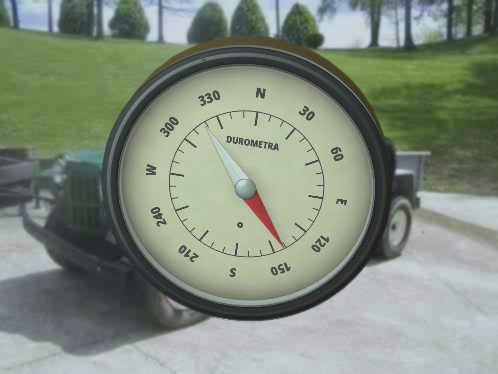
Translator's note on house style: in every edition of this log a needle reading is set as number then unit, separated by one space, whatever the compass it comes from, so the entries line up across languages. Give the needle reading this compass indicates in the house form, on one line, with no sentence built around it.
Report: 140 °
